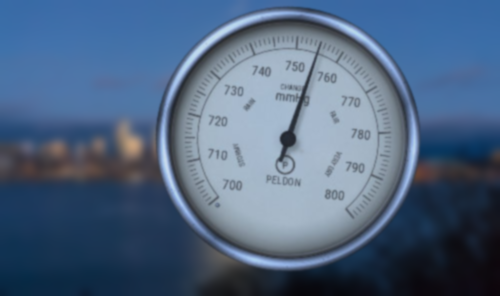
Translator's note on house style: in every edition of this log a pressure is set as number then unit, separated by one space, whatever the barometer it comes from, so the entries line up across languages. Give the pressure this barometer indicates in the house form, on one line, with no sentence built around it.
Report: 755 mmHg
